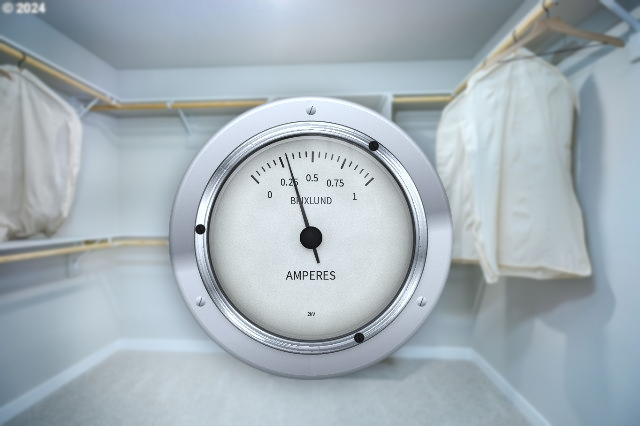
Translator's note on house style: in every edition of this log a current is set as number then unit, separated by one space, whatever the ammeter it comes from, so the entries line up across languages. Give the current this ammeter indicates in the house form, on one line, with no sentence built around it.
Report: 0.3 A
